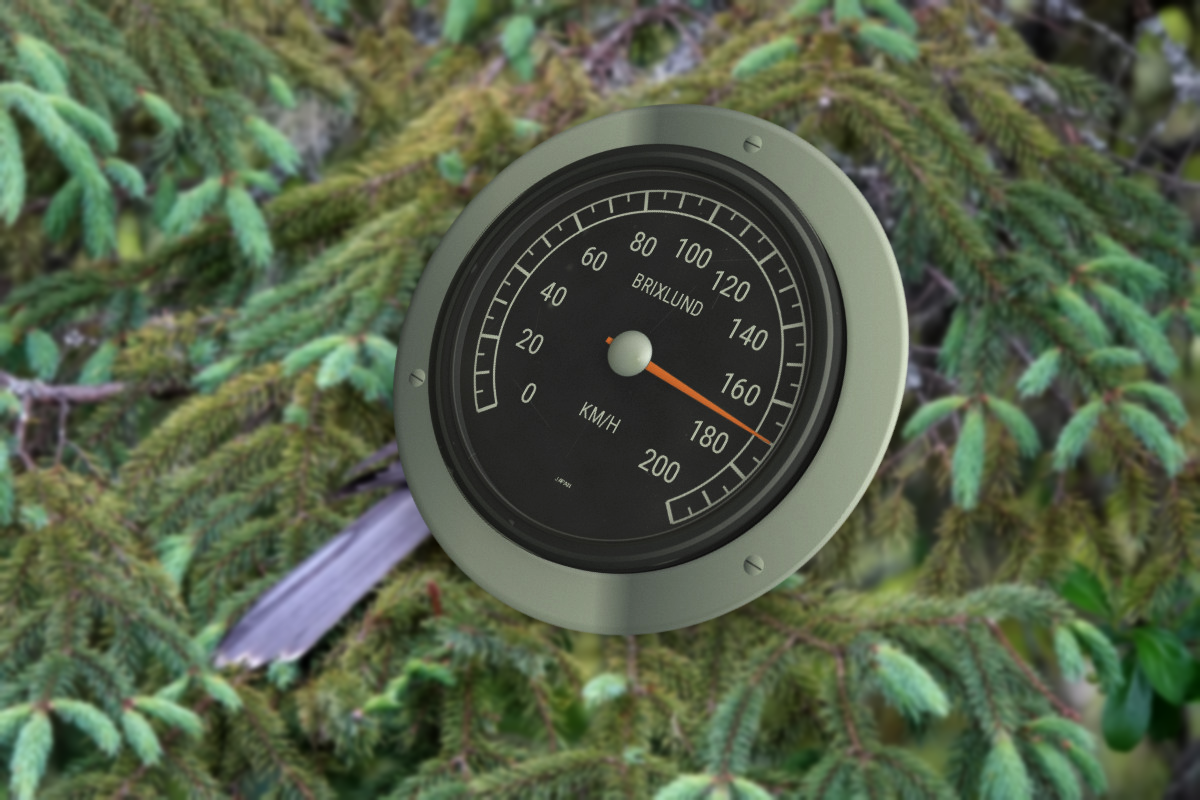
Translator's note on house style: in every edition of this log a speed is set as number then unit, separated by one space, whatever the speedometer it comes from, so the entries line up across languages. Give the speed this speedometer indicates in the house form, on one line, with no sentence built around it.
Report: 170 km/h
